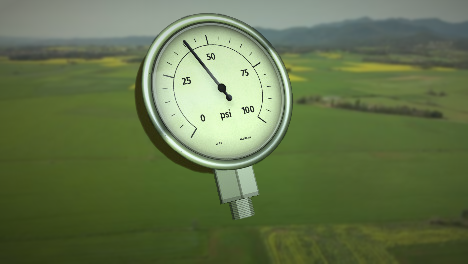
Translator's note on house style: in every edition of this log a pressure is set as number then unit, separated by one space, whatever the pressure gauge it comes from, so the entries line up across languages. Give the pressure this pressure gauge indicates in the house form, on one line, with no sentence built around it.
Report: 40 psi
